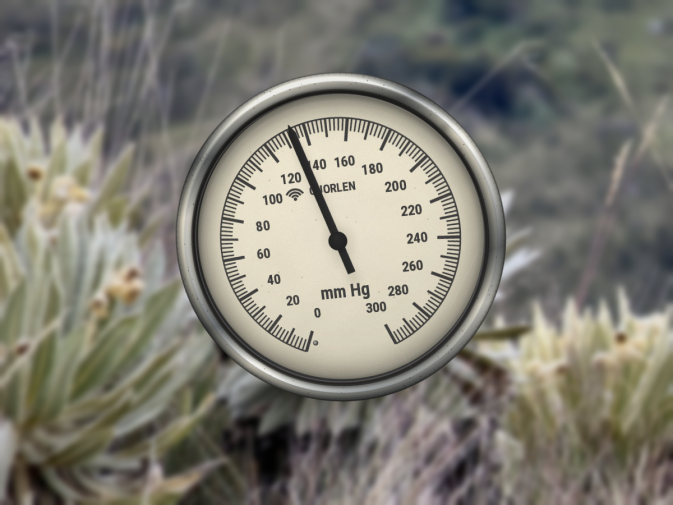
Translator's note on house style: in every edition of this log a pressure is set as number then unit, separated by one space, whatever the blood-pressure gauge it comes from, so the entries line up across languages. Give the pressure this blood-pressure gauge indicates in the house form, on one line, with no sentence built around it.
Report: 134 mmHg
